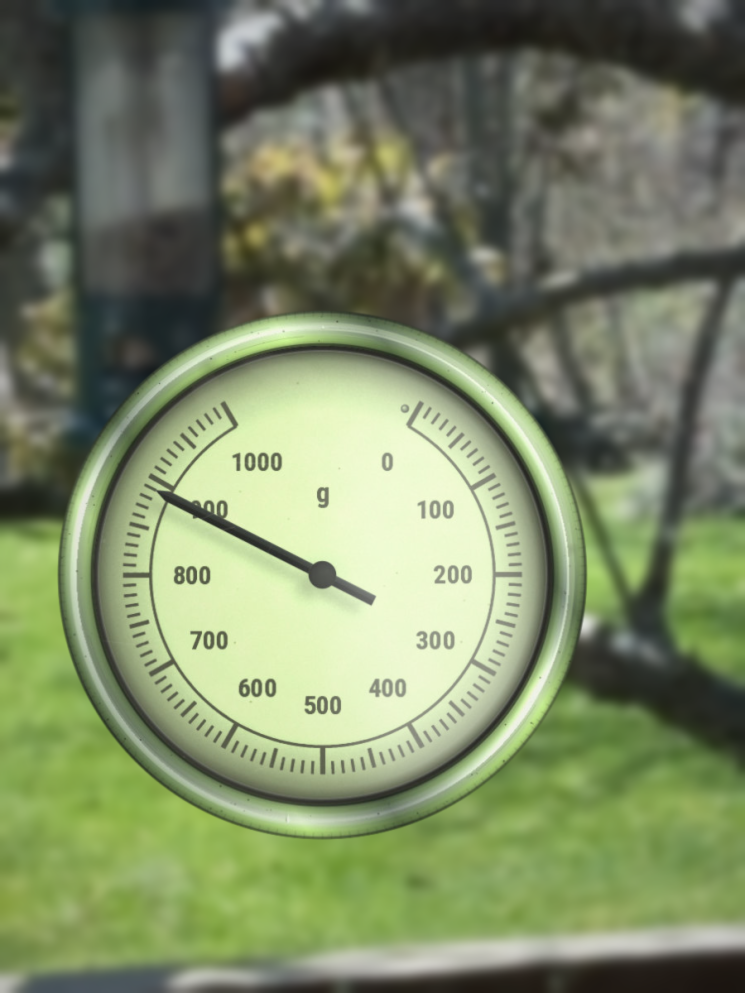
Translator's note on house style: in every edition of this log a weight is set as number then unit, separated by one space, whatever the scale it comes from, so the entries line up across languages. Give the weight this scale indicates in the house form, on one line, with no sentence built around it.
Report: 890 g
